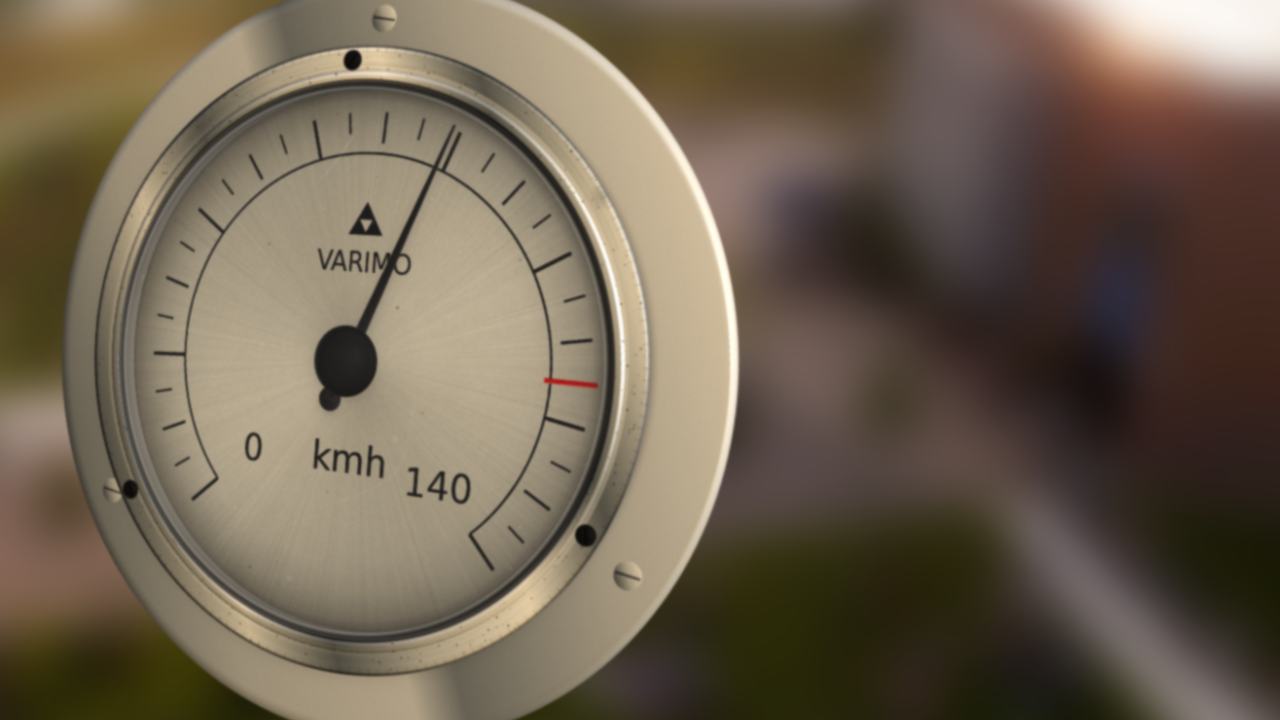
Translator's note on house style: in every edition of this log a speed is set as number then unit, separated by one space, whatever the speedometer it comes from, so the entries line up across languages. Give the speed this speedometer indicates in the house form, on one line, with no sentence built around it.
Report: 80 km/h
